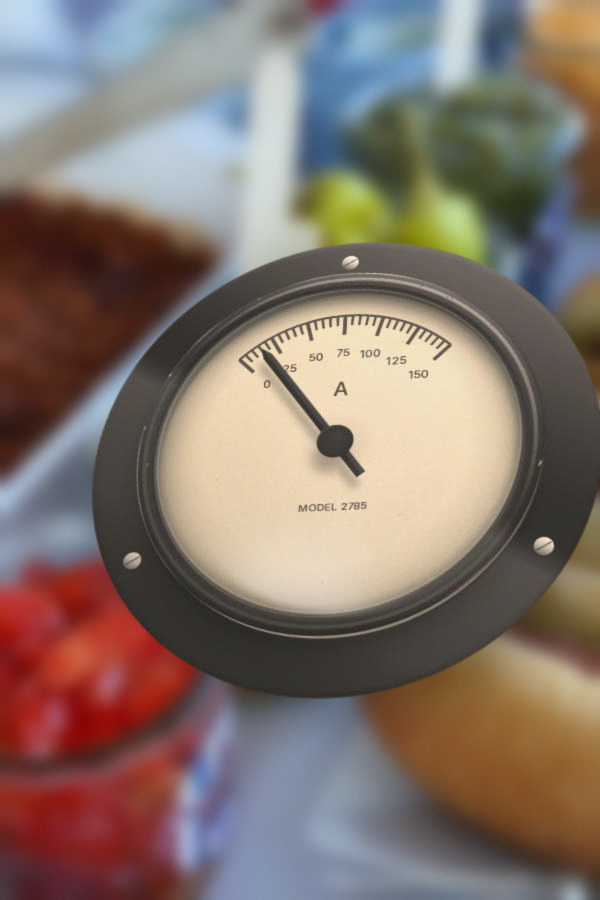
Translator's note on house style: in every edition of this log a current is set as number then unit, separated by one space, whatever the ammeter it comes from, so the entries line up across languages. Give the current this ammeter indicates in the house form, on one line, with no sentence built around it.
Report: 15 A
